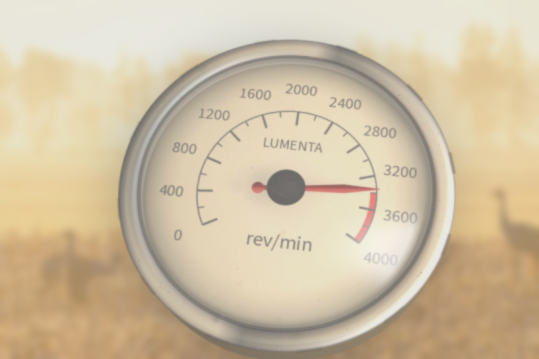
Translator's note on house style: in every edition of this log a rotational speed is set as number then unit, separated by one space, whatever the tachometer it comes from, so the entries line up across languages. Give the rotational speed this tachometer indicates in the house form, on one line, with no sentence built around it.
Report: 3400 rpm
